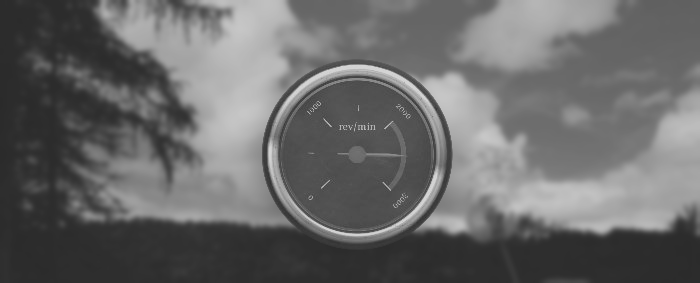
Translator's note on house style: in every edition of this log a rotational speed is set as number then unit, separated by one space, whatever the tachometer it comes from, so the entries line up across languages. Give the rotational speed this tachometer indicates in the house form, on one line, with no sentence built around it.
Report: 2500 rpm
